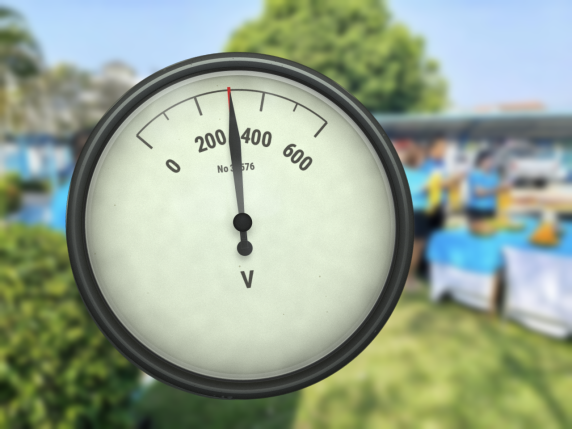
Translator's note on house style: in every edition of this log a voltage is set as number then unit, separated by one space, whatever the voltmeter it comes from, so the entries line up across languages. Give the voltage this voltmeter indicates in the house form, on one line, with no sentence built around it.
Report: 300 V
